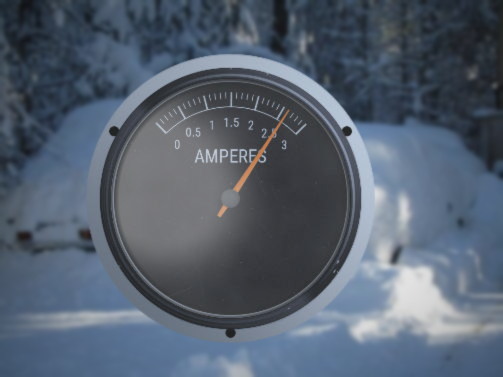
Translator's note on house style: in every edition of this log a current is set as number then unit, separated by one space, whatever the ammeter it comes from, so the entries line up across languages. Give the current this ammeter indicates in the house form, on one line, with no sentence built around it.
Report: 2.6 A
